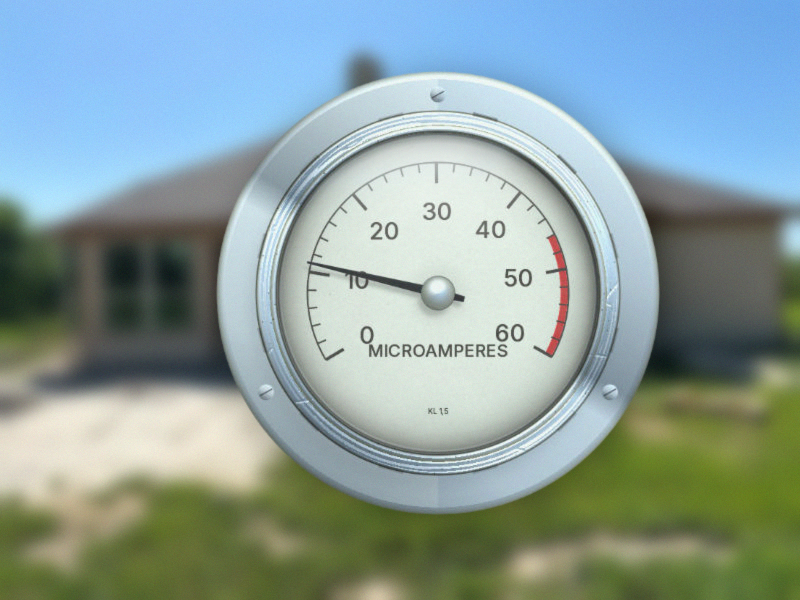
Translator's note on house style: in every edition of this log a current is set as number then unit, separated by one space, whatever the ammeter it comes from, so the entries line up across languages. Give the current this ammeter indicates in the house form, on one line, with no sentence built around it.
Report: 11 µA
